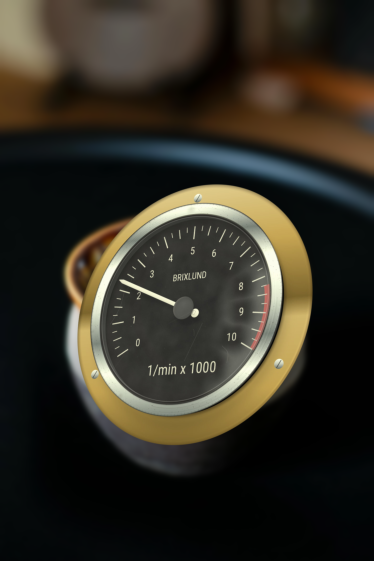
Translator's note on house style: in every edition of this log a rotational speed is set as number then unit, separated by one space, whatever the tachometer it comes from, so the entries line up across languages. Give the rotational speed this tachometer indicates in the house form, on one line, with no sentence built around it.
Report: 2250 rpm
